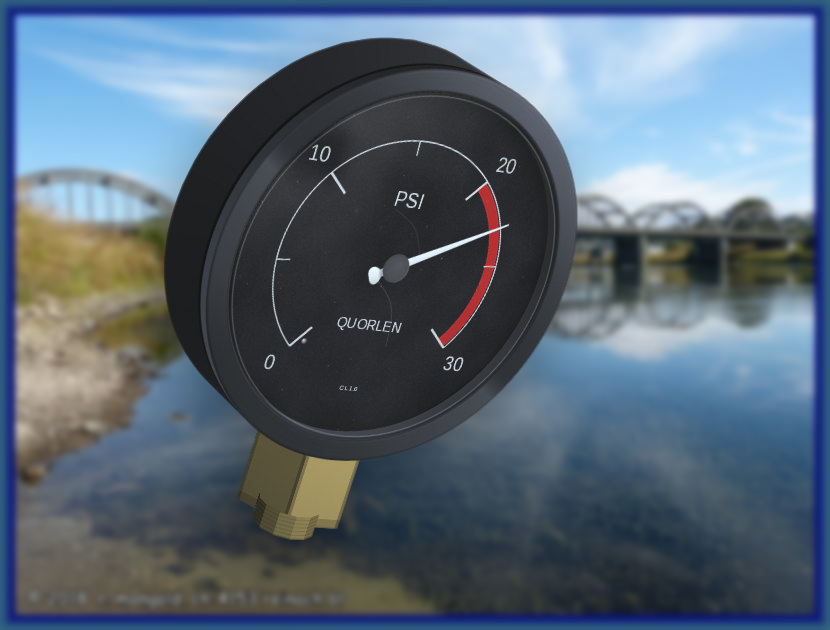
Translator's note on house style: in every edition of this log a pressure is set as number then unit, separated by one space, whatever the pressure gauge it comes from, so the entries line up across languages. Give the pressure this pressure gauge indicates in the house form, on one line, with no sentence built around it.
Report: 22.5 psi
